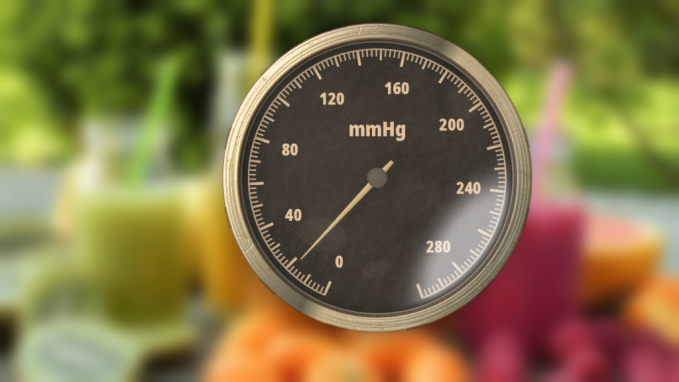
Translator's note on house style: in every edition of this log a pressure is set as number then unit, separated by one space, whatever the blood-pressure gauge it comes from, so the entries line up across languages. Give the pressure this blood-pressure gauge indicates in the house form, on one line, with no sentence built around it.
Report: 18 mmHg
